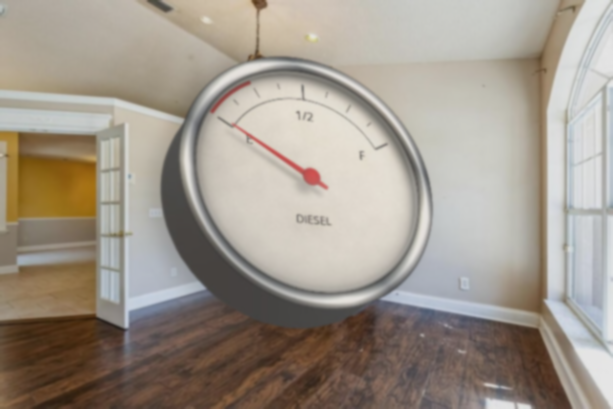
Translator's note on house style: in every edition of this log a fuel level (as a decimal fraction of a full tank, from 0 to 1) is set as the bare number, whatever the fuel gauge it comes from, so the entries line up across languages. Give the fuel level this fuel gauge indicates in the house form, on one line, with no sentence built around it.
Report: 0
